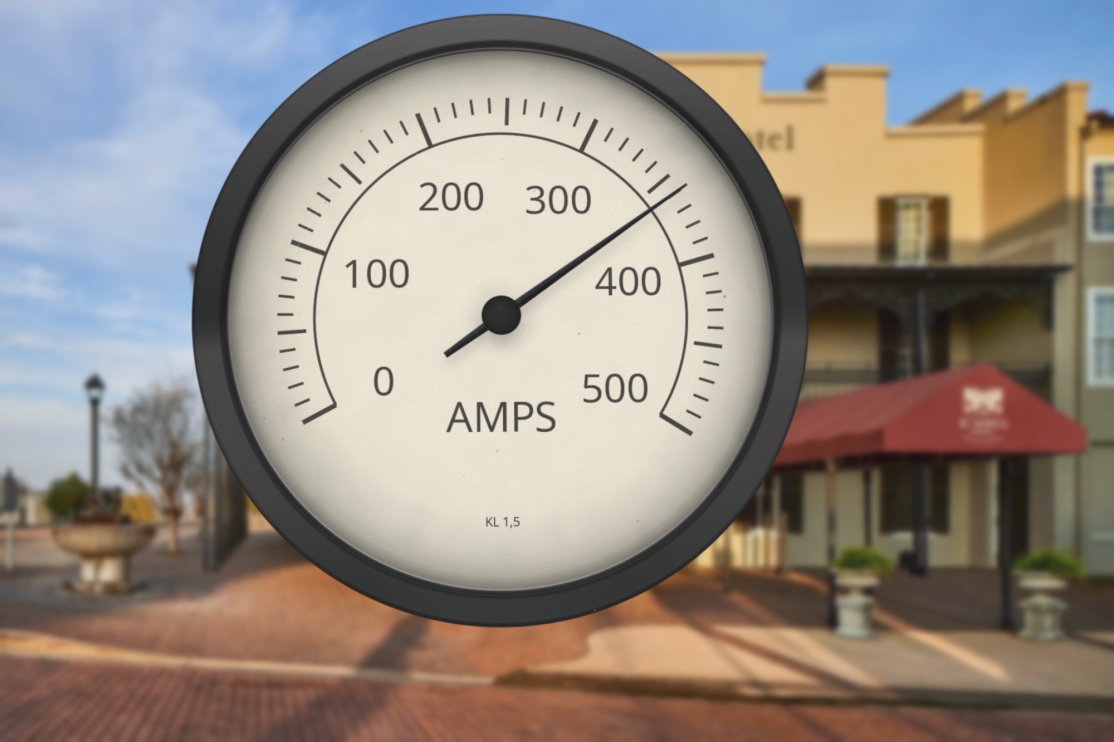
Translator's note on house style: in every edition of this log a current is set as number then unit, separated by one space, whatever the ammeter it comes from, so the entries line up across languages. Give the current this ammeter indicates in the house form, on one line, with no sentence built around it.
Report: 360 A
